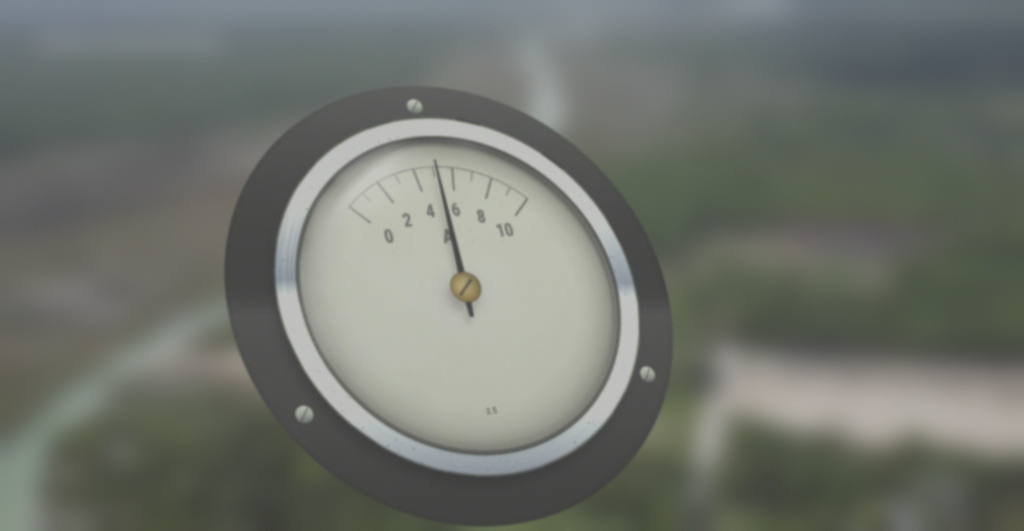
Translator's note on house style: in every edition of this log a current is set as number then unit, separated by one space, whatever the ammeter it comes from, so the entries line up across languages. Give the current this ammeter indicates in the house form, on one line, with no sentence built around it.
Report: 5 A
